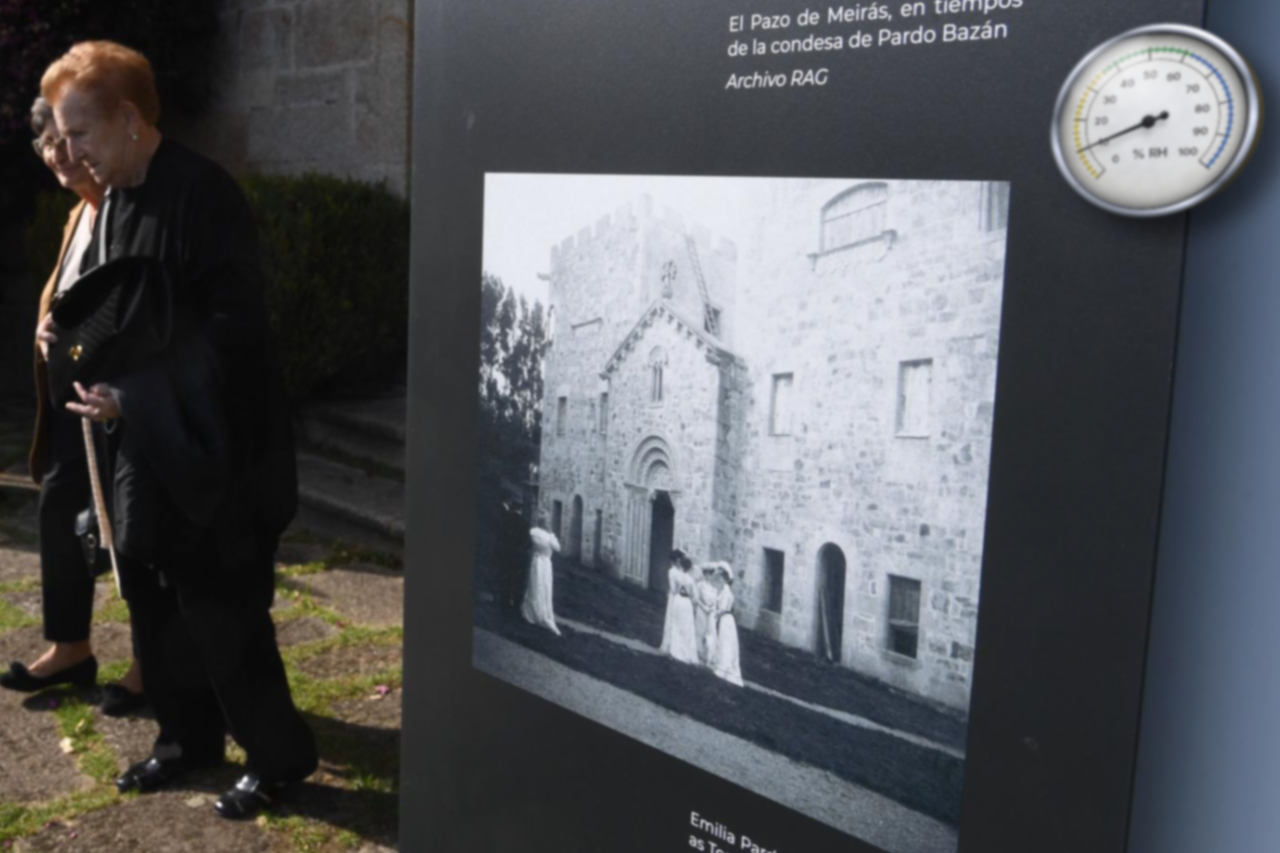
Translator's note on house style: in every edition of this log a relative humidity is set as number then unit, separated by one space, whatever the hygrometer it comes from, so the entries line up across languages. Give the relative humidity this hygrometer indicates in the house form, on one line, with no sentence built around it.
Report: 10 %
